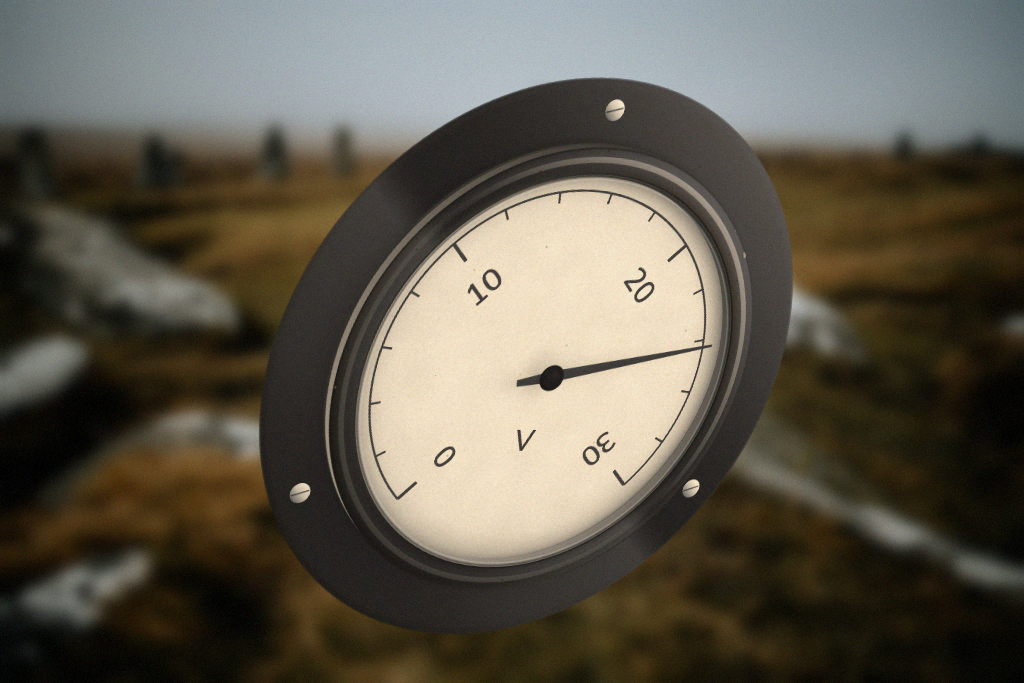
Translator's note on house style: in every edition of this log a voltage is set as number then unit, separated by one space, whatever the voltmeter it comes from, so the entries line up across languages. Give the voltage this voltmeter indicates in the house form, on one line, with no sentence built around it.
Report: 24 V
